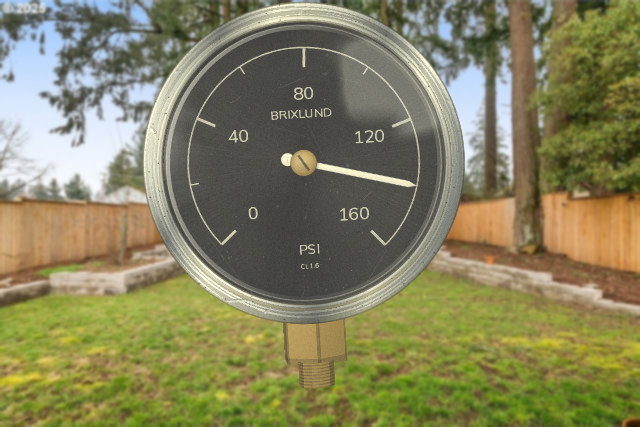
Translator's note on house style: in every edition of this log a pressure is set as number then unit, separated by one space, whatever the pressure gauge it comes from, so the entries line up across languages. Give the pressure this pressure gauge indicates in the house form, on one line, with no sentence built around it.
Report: 140 psi
